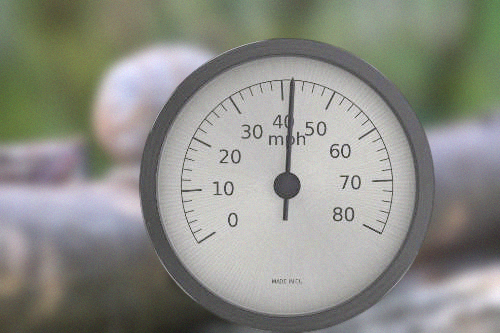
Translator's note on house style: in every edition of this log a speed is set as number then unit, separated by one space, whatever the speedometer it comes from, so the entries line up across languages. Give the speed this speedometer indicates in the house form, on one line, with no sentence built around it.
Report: 42 mph
